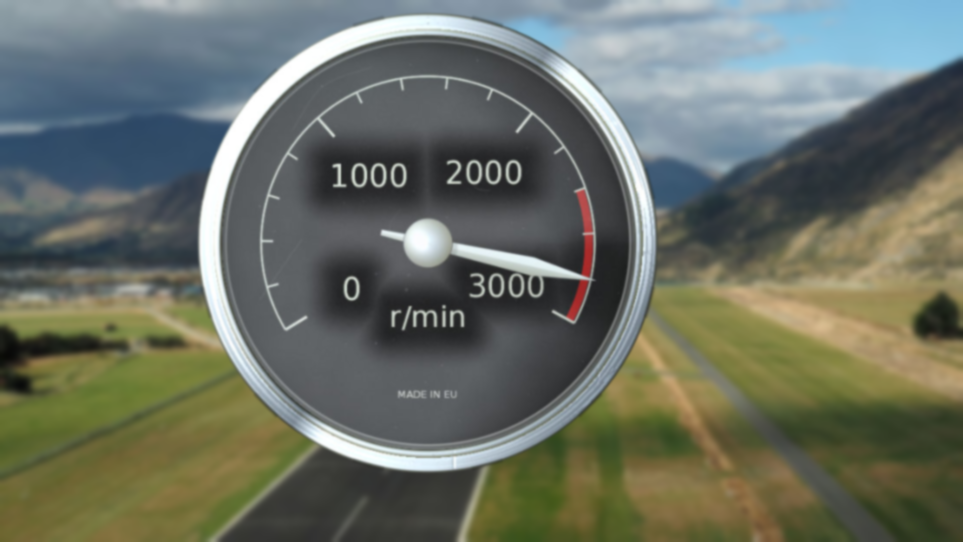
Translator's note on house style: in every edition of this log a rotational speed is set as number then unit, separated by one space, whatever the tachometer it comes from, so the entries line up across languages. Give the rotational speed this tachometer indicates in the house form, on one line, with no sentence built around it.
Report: 2800 rpm
